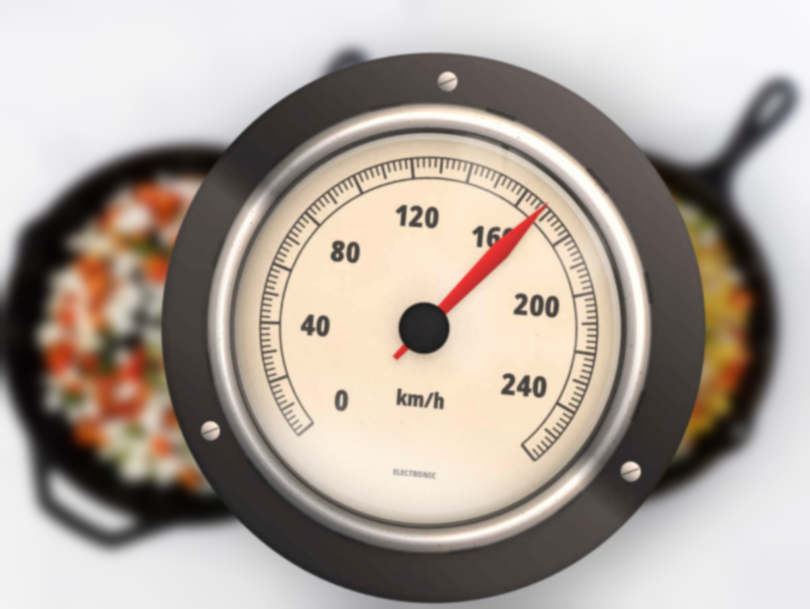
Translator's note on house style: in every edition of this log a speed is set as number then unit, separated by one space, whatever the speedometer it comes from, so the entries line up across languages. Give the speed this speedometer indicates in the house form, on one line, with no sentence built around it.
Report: 168 km/h
